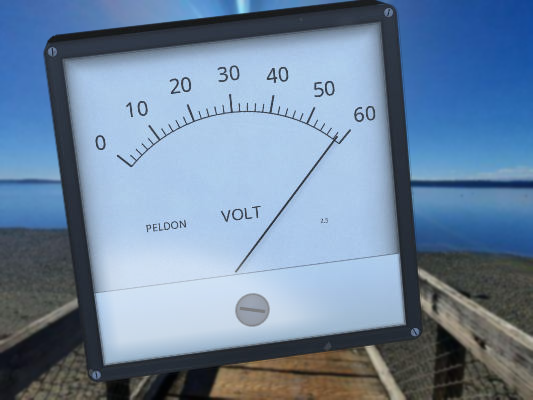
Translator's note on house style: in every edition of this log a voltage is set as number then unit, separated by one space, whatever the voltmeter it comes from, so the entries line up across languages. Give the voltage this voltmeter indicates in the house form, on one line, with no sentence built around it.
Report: 58 V
